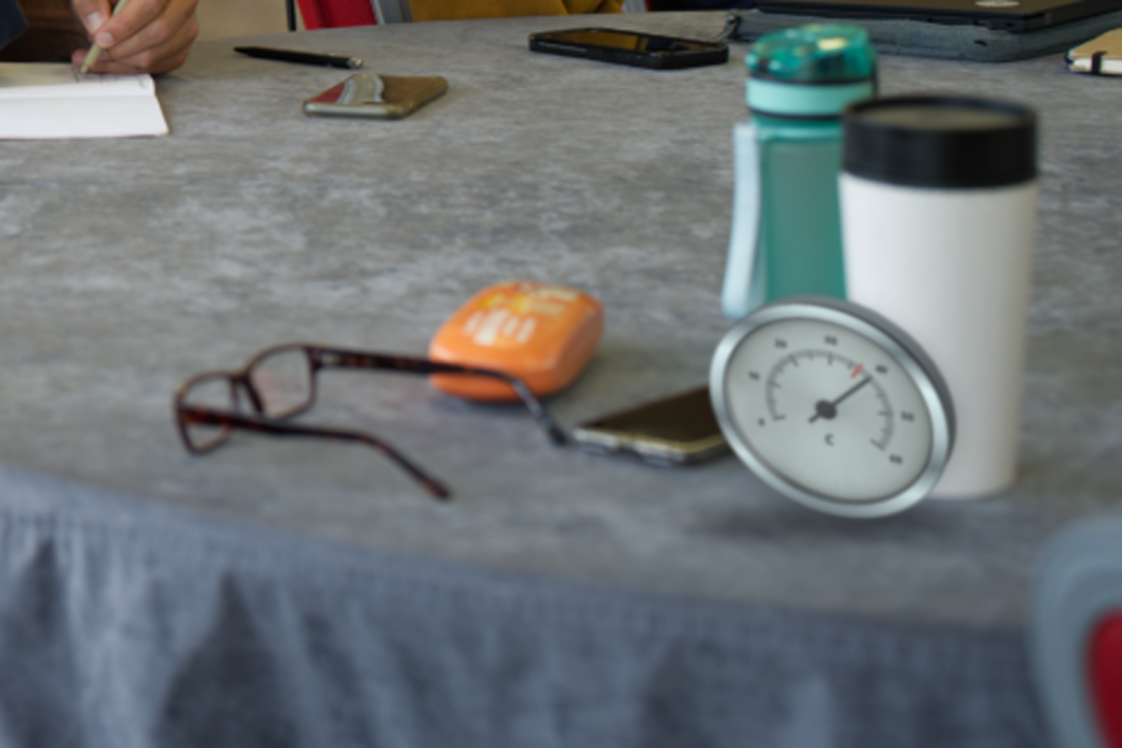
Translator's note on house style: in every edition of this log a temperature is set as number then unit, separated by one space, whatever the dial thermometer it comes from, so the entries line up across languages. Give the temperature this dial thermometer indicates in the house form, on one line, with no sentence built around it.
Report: 40 °C
